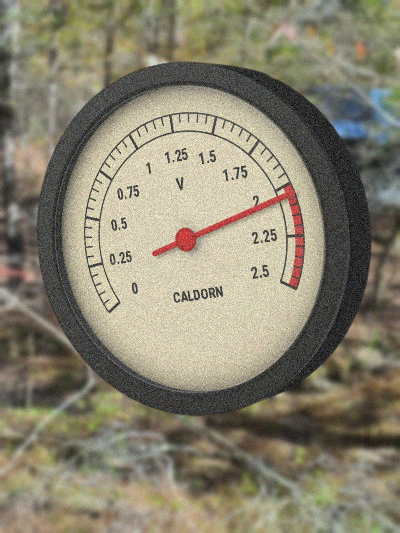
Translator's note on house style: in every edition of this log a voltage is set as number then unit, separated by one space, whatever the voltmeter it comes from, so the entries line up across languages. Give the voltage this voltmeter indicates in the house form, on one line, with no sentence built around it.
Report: 2.05 V
